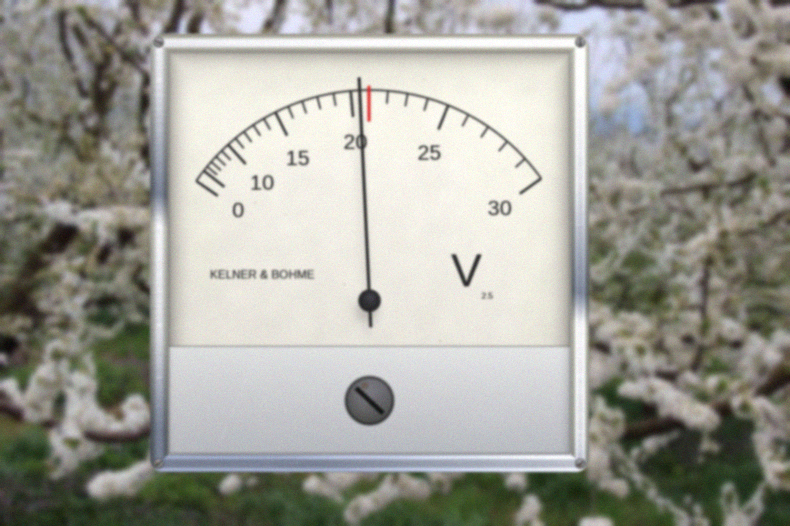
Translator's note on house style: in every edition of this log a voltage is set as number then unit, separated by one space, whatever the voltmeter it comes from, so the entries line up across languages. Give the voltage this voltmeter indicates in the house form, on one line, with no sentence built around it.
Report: 20.5 V
